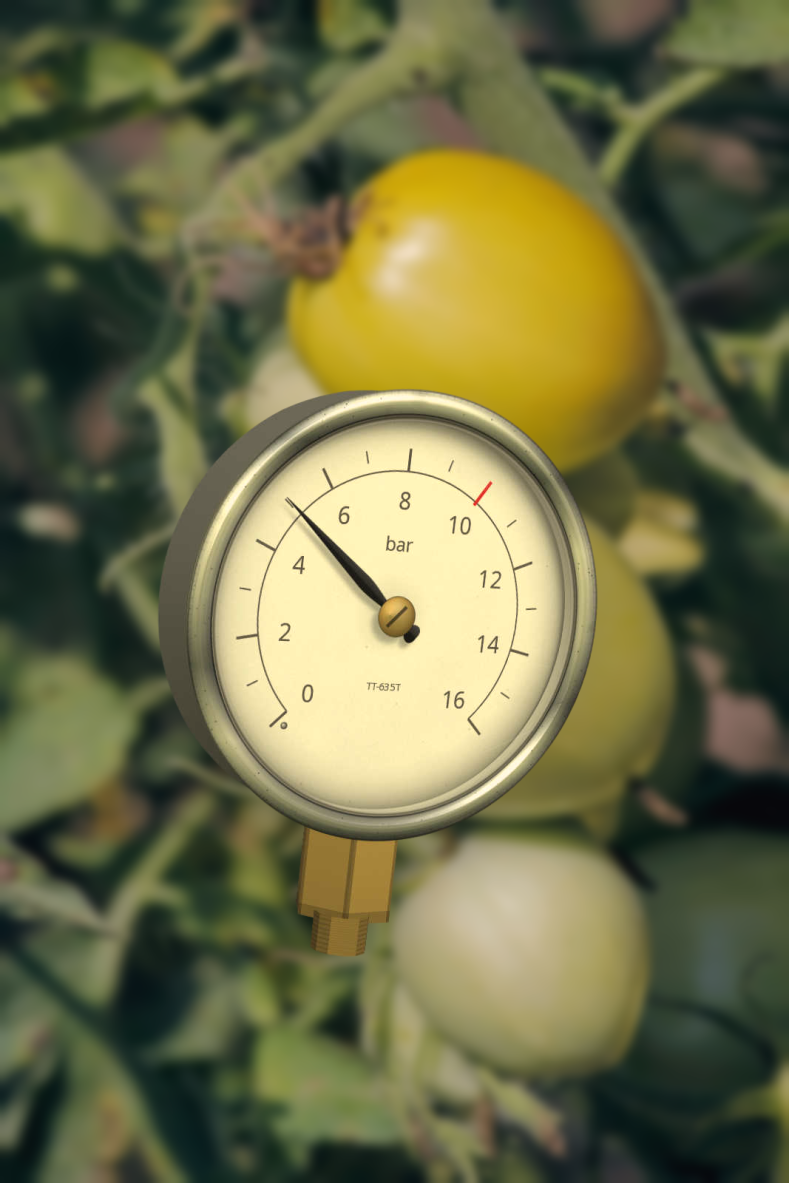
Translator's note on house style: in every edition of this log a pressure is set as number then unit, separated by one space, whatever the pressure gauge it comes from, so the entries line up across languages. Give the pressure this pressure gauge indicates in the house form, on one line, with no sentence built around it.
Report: 5 bar
